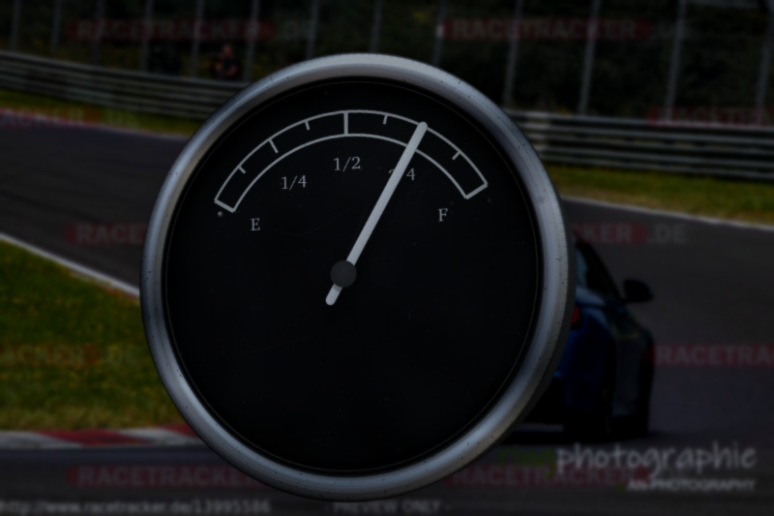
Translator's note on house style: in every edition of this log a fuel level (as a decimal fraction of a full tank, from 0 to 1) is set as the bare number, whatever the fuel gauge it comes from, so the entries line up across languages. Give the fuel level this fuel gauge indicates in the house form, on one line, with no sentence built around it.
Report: 0.75
